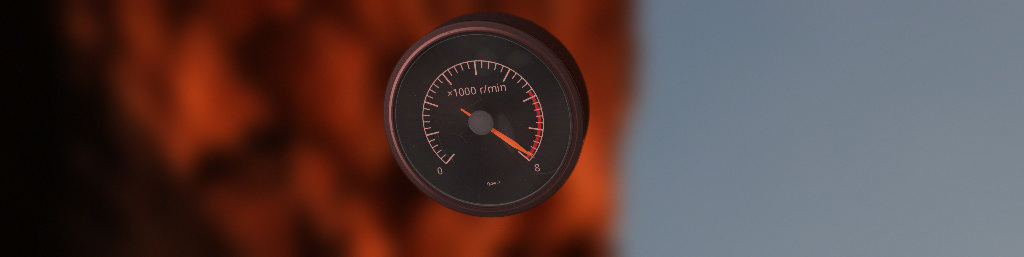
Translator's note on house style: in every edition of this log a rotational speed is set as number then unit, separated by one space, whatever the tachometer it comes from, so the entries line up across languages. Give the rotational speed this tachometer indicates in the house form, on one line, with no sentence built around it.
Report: 7800 rpm
